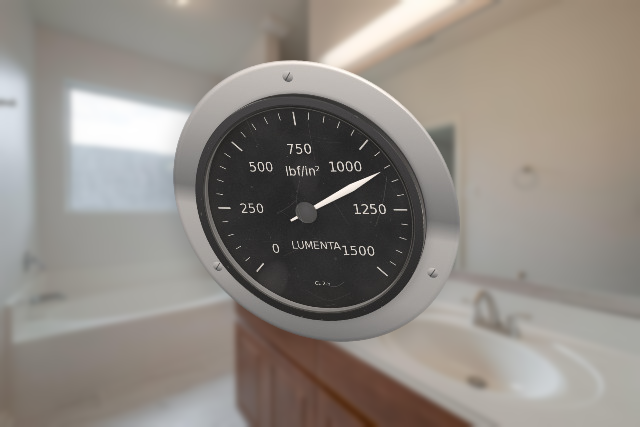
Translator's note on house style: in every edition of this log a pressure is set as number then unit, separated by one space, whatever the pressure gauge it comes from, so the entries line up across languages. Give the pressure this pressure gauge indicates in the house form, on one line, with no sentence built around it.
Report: 1100 psi
